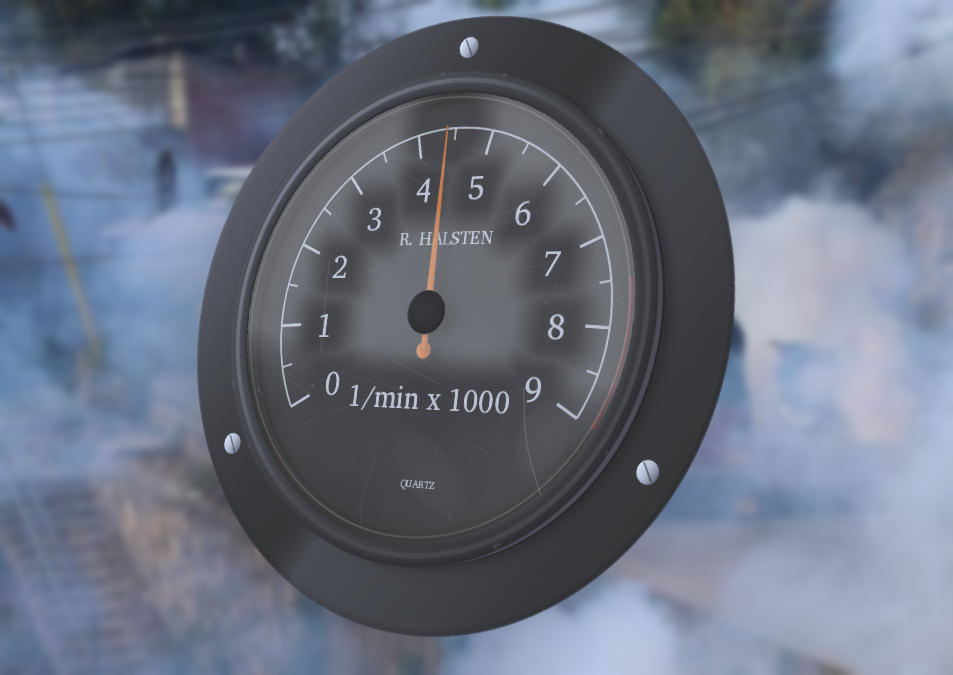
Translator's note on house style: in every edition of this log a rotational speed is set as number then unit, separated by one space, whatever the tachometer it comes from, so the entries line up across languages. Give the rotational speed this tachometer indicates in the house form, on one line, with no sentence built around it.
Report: 4500 rpm
